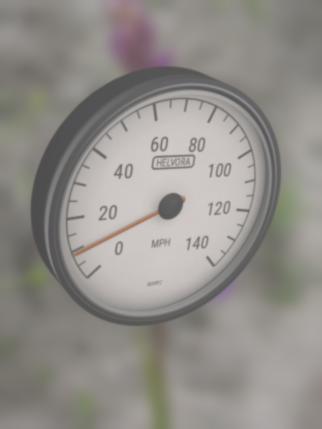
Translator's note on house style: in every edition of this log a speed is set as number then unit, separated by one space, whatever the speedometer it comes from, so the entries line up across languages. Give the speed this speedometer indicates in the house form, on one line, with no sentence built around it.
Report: 10 mph
